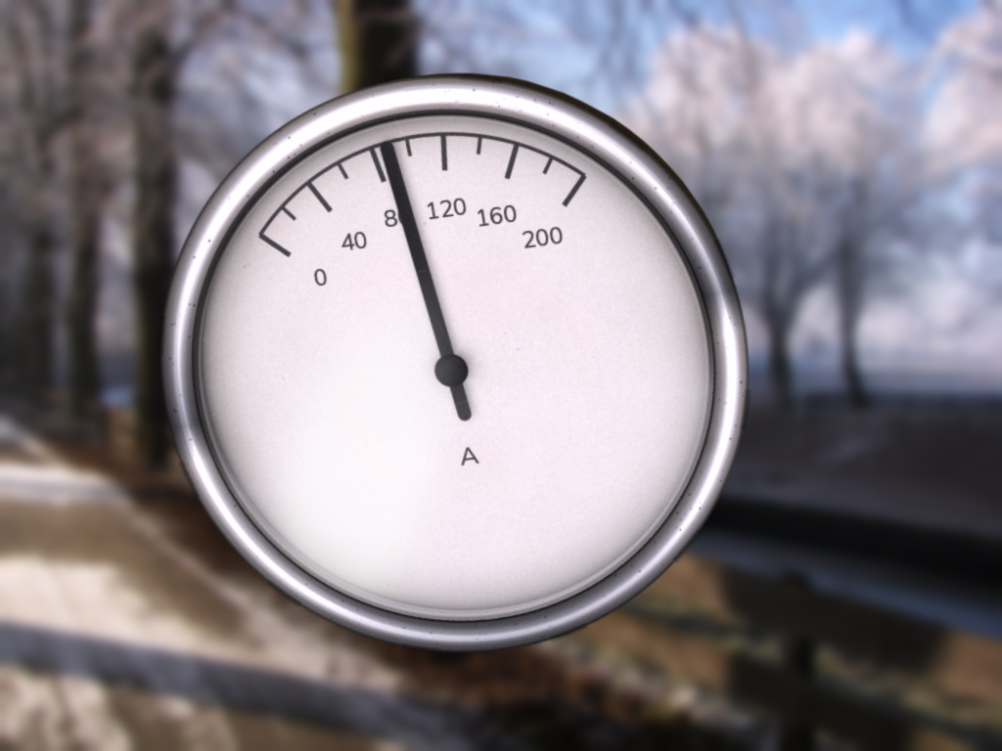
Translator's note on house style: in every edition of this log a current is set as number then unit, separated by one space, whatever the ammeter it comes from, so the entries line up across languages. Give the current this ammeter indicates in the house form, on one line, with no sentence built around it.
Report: 90 A
